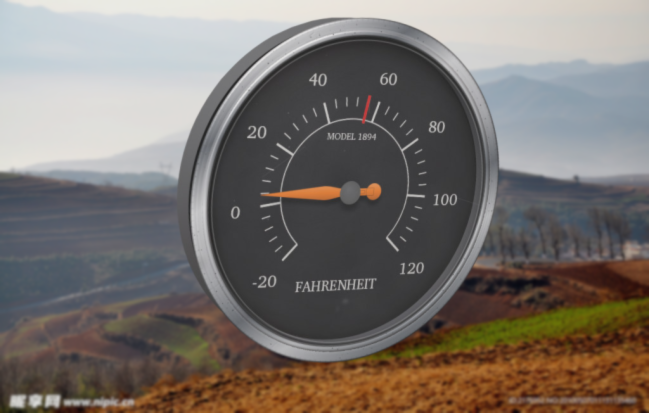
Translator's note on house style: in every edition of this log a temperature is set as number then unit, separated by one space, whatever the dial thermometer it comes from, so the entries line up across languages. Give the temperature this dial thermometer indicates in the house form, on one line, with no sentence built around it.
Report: 4 °F
